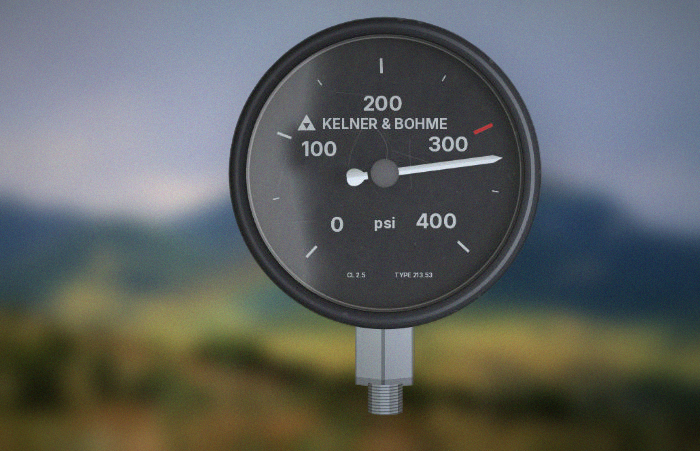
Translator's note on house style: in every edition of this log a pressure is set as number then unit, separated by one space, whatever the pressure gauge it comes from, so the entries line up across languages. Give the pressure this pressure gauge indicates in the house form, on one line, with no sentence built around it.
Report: 325 psi
